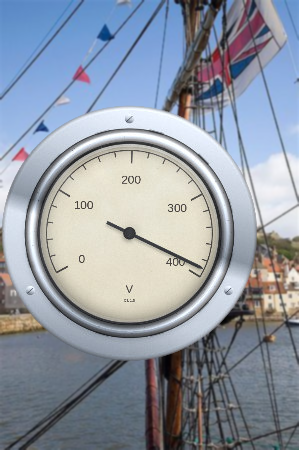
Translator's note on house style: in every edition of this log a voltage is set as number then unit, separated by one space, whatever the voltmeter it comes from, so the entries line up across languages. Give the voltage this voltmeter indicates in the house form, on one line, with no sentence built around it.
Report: 390 V
